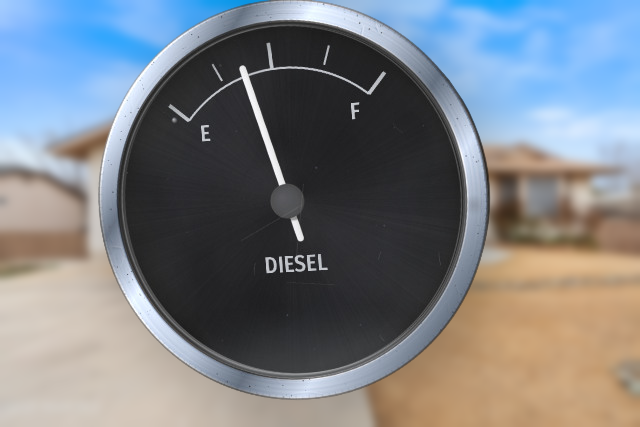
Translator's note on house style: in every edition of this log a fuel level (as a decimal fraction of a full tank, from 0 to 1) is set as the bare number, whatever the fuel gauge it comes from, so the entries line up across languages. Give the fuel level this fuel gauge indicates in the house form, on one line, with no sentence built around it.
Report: 0.375
